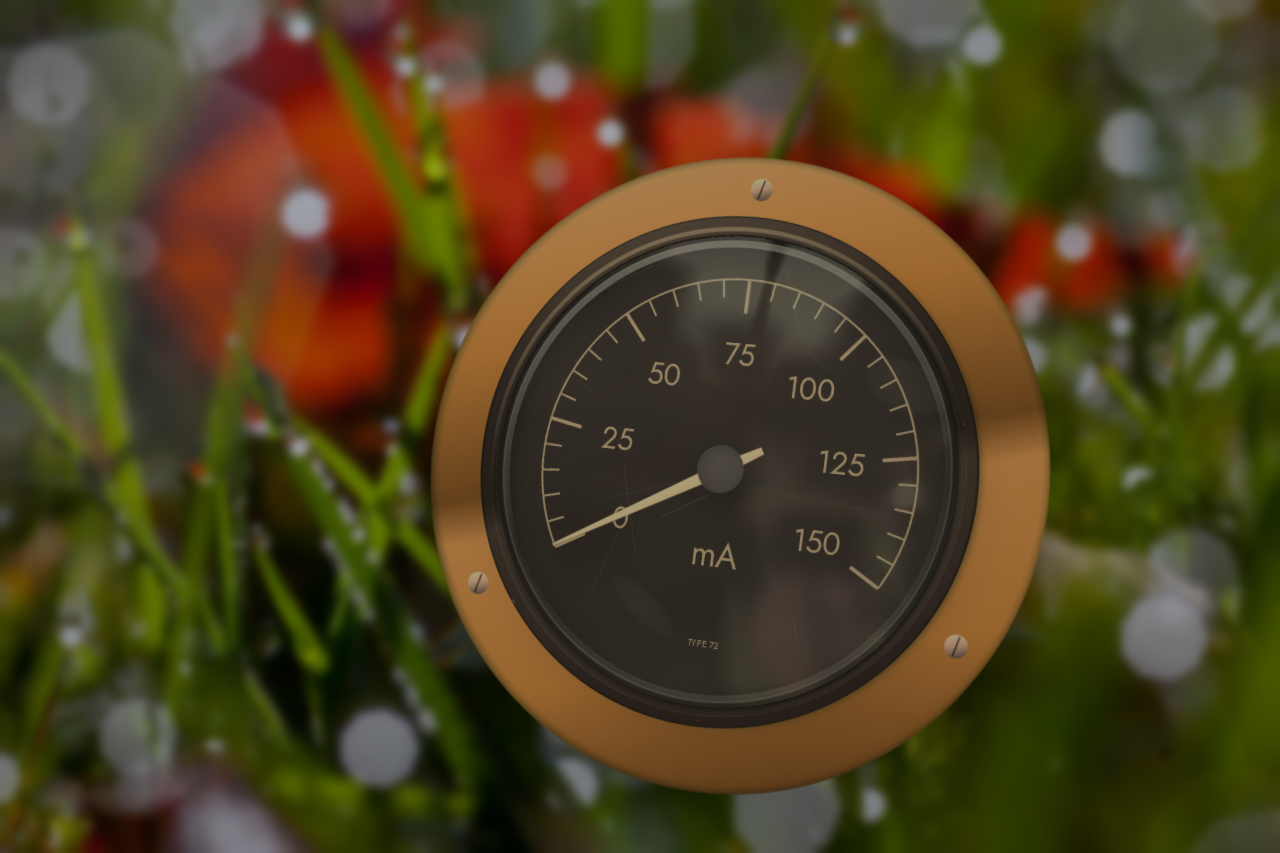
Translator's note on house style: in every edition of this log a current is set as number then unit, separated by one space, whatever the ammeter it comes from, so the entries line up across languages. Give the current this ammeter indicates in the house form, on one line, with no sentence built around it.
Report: 0 mA
